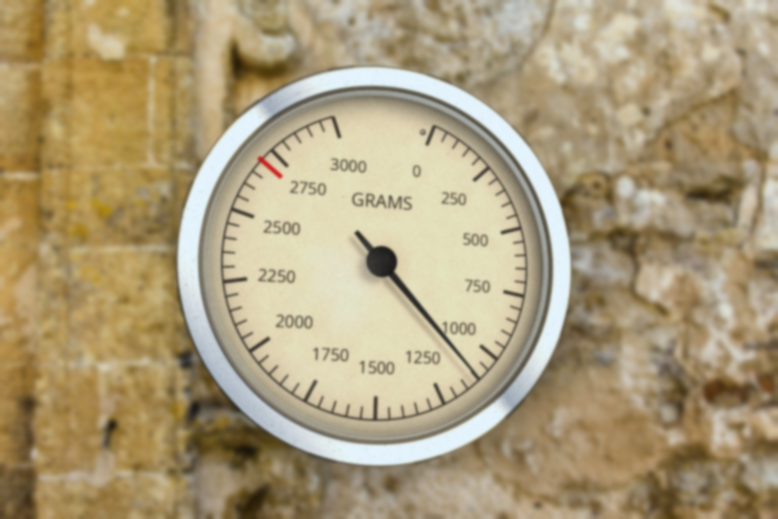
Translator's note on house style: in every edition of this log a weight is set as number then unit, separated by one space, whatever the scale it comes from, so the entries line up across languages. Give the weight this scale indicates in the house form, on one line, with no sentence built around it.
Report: 1100 g
